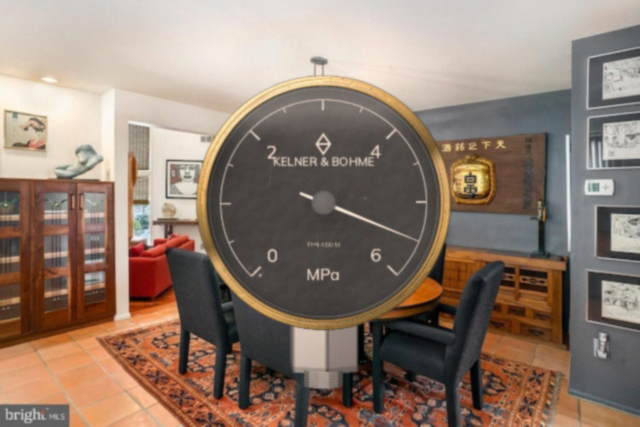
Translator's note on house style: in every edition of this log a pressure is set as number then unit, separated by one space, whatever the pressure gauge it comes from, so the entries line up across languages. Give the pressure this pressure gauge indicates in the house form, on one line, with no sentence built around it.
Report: 5.5 MPa
